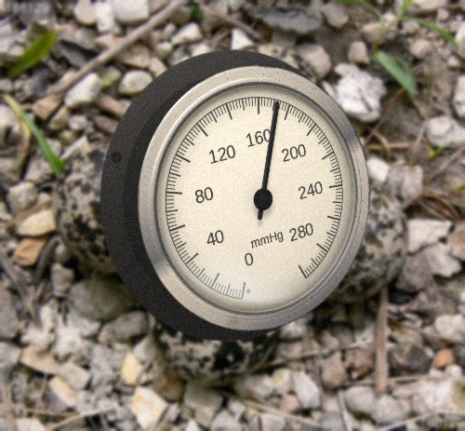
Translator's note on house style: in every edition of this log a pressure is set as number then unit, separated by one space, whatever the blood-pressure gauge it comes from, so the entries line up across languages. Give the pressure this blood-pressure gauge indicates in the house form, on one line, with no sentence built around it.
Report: 170 mmHg
